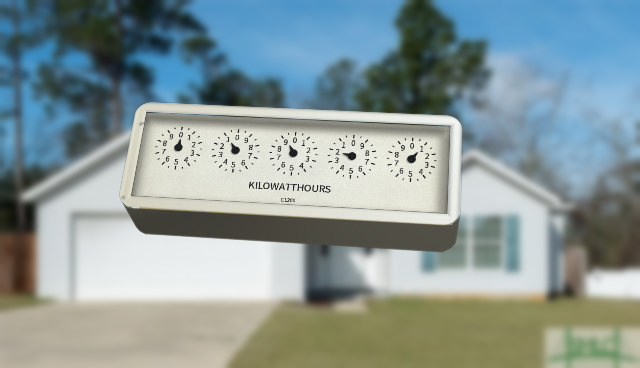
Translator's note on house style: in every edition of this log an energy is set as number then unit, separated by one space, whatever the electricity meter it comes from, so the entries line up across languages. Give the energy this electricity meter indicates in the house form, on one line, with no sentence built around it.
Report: 921 kWh
